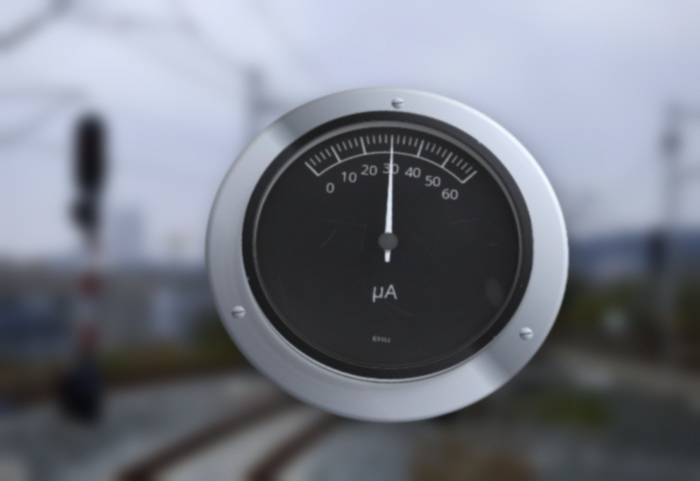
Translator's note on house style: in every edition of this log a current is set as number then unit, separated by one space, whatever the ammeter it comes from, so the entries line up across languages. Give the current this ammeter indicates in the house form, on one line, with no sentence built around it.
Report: 30 µA
